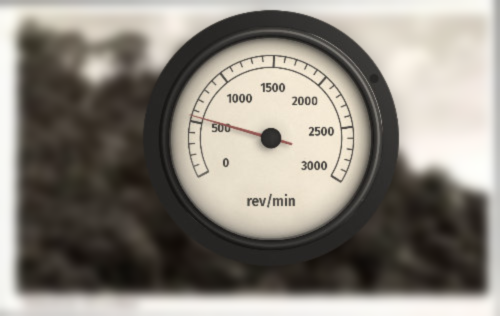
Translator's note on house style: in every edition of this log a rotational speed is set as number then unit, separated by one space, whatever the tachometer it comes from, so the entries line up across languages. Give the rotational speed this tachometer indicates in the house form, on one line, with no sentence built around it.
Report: 550 rpm
